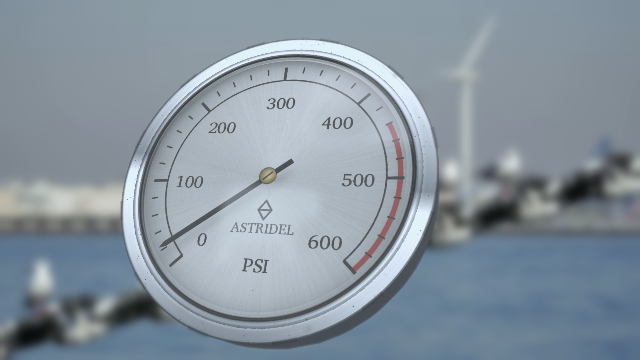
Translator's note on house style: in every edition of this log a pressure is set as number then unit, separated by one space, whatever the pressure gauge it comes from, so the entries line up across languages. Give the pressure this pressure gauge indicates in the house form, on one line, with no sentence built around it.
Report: 20 psi
